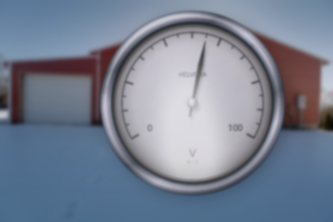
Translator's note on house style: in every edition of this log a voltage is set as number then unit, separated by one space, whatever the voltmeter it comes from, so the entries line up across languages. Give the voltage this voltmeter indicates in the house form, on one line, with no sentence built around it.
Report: 55 V
